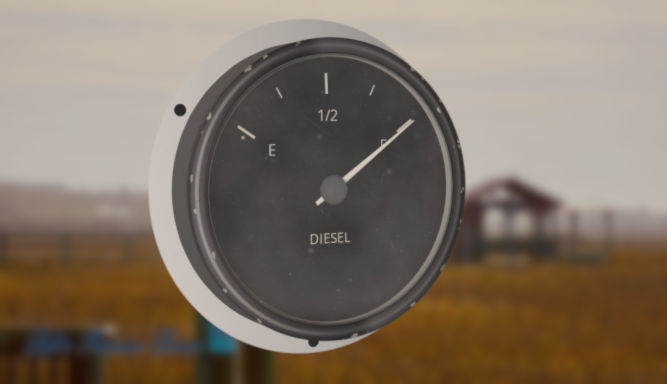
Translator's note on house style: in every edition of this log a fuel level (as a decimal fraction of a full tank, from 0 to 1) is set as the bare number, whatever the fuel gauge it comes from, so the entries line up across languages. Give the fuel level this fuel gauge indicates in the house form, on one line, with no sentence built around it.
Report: 1
